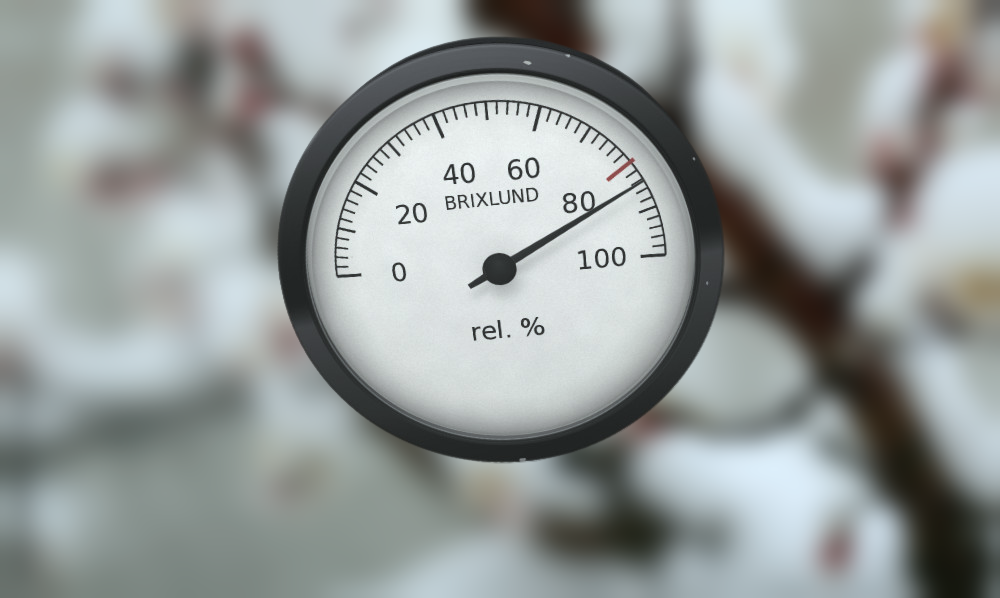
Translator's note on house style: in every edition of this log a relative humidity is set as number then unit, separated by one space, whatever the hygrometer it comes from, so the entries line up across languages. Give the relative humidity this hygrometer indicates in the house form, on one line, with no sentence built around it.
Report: 84 %
